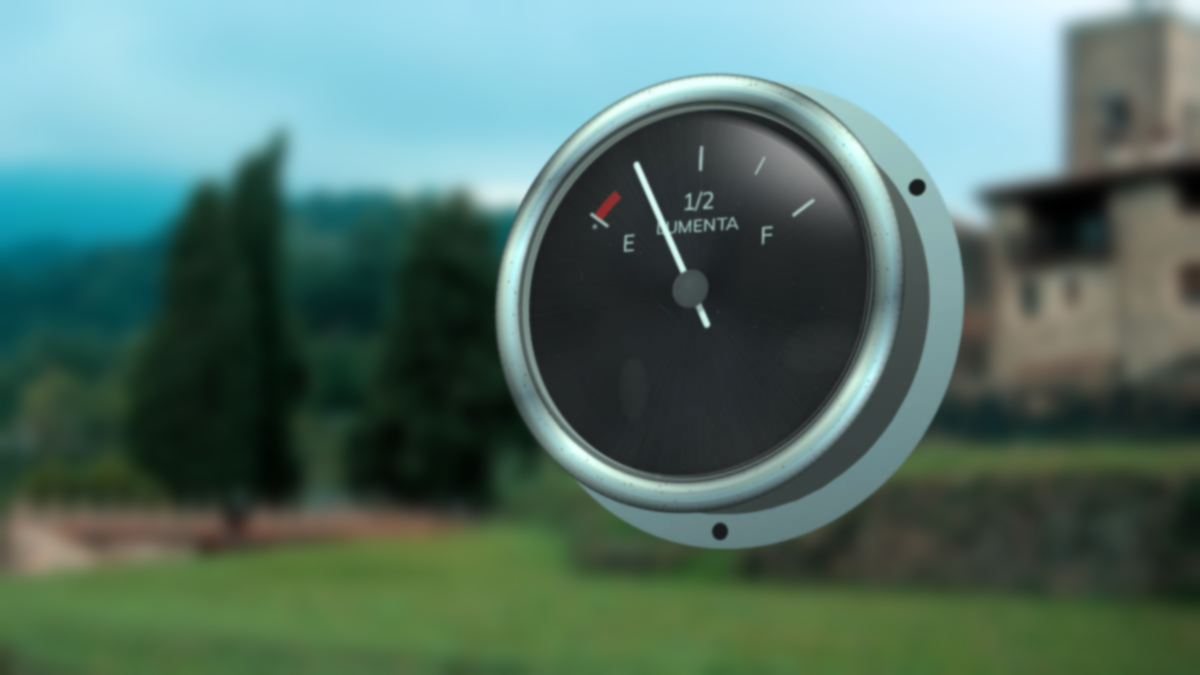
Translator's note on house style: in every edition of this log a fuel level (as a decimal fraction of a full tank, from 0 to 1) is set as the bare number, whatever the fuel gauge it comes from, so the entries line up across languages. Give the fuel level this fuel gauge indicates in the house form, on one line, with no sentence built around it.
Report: 0.25
